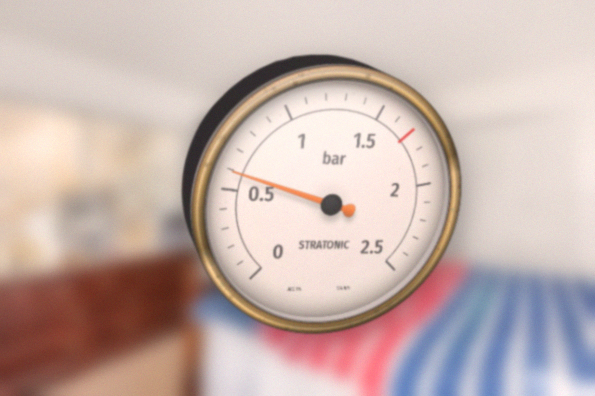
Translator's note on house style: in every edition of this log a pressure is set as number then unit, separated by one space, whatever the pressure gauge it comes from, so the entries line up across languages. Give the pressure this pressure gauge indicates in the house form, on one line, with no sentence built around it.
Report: 0.6 bar
